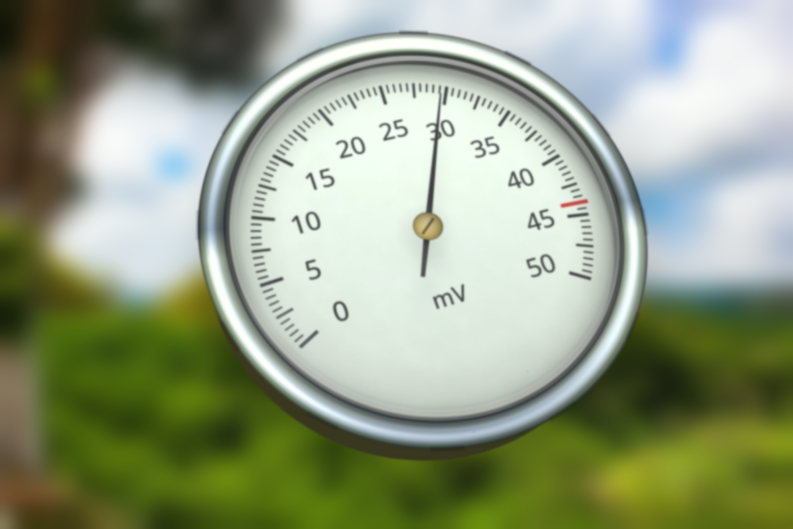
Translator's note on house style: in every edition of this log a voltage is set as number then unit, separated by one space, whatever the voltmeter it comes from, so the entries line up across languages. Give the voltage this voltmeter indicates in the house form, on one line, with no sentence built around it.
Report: 29.5 mV
